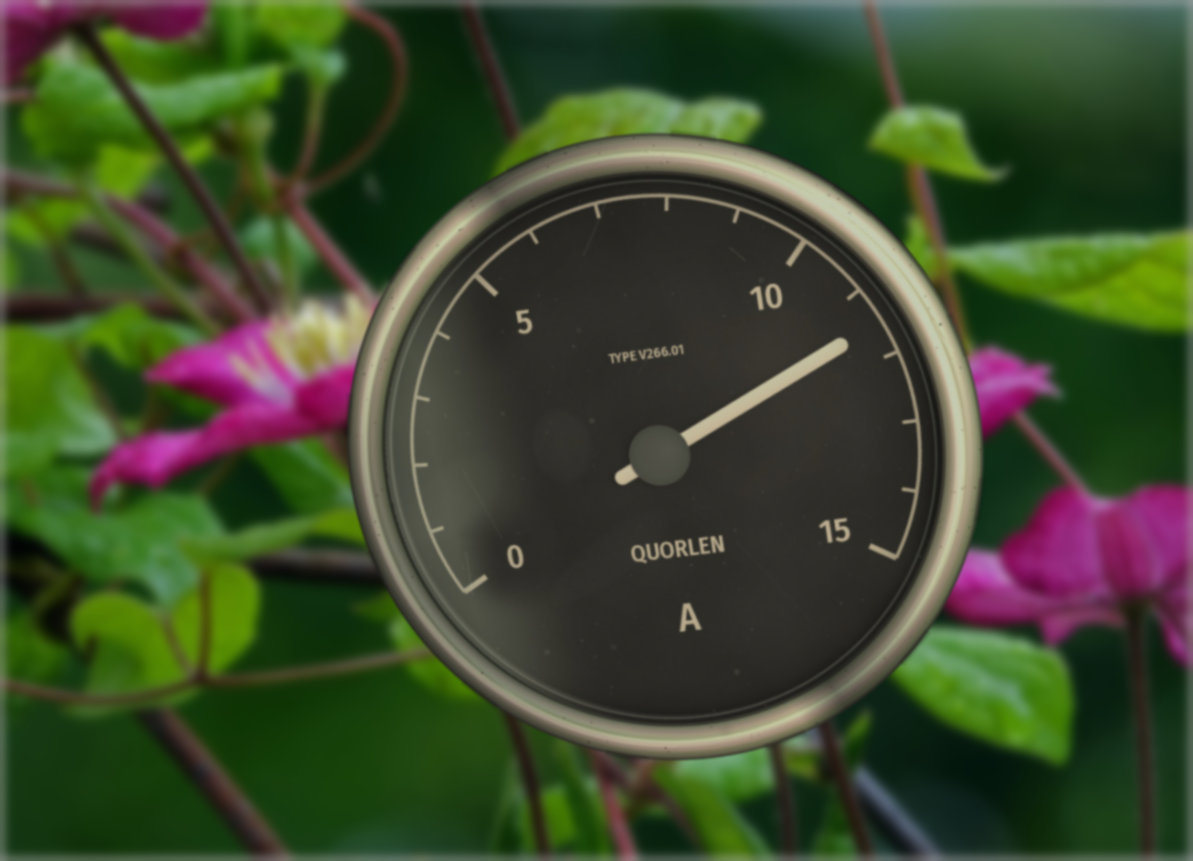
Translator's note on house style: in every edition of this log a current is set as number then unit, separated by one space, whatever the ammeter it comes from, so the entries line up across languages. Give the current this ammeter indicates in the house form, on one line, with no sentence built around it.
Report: 11.5 A
